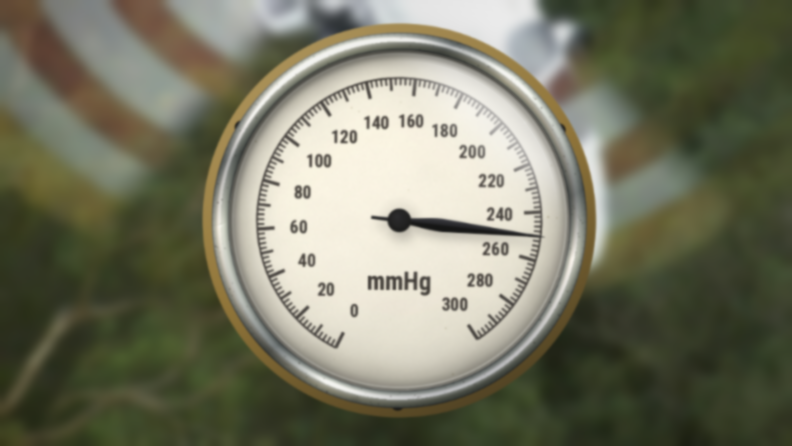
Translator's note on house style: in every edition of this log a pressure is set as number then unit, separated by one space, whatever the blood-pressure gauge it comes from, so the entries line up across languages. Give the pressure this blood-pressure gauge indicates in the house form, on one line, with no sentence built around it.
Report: 250 mmHg
